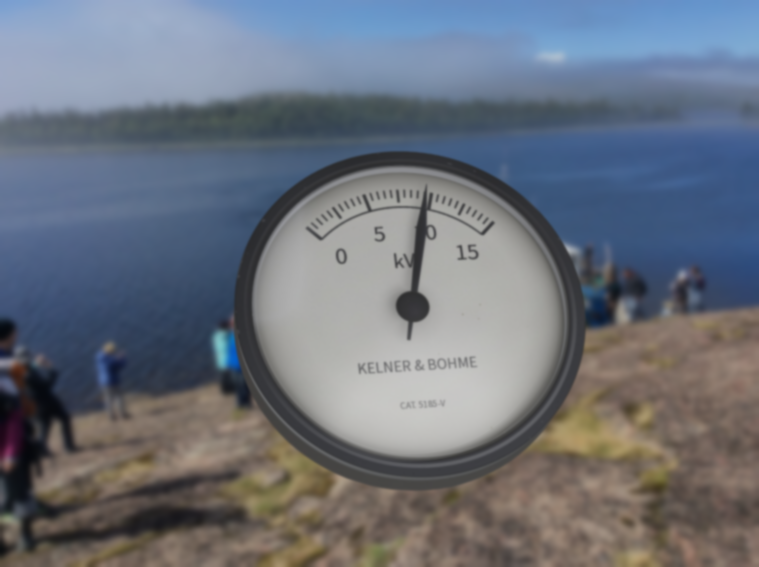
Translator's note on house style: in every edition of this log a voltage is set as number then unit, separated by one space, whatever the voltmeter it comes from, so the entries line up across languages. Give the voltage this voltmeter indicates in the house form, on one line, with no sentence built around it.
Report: 9.5 kV
